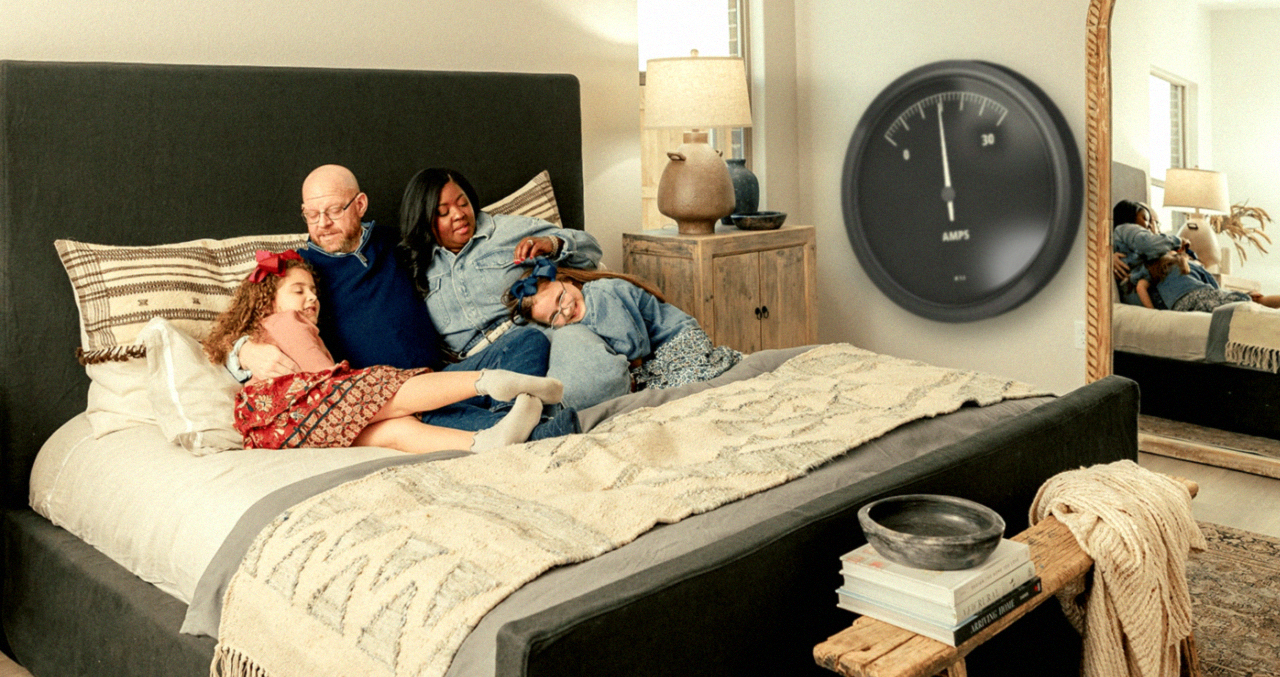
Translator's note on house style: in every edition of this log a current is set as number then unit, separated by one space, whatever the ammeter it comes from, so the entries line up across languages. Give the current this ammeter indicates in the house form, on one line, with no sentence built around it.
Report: 15 A
